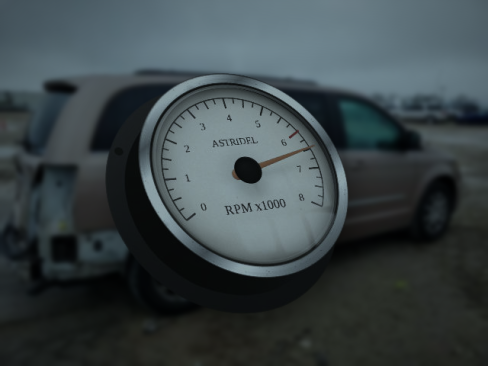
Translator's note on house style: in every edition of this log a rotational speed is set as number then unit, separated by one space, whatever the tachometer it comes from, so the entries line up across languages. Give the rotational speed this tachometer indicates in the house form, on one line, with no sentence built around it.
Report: 6500 rpm
